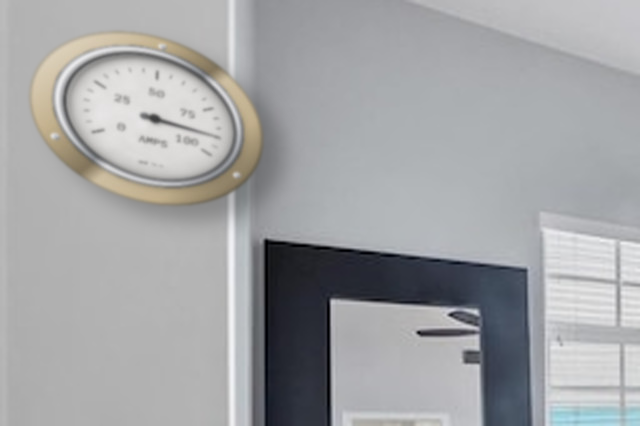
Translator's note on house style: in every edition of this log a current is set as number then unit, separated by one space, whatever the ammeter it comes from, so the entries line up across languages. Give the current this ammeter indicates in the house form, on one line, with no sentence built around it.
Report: 90 A
